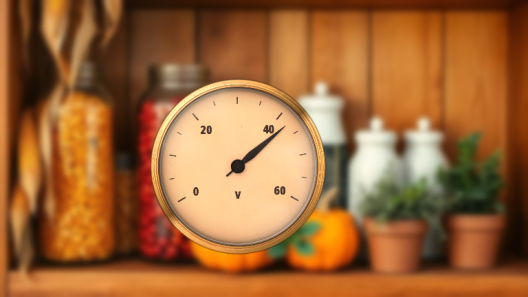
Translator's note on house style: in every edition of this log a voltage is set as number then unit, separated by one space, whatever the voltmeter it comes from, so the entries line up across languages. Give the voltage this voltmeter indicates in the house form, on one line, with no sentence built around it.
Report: 42.5 V
